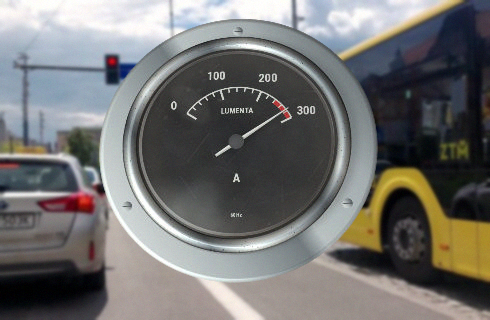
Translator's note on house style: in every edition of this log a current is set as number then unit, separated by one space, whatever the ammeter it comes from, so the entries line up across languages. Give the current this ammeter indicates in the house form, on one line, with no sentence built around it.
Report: 280 A
